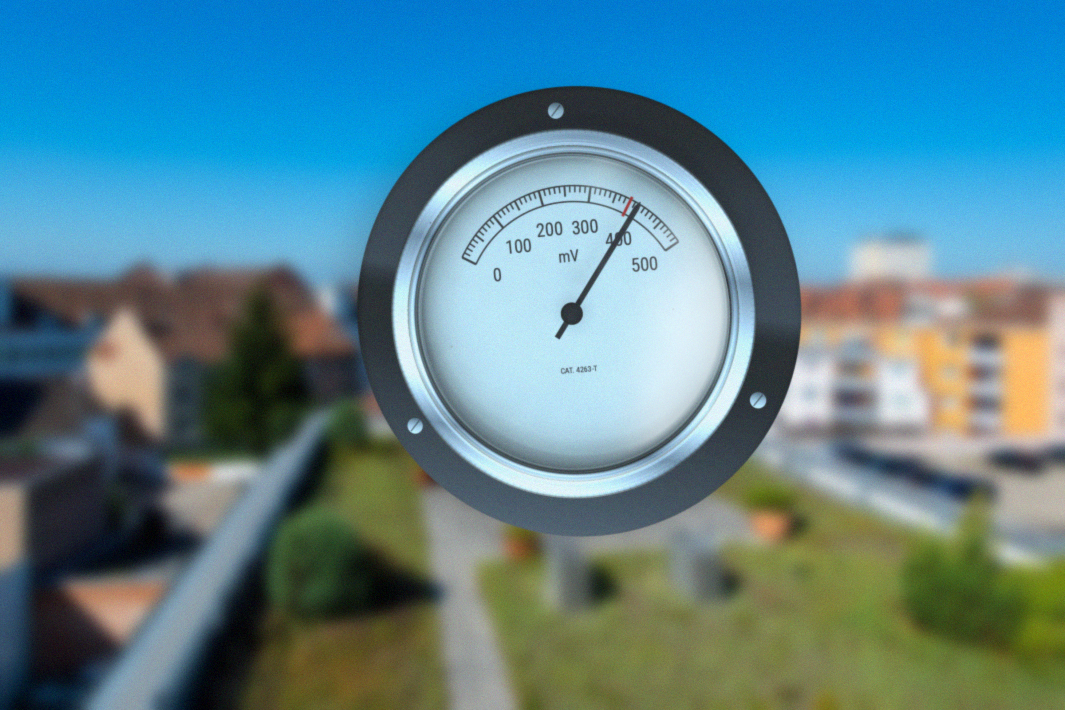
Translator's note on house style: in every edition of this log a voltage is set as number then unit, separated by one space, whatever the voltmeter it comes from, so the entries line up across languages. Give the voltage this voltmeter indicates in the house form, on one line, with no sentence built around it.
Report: 400 mV
